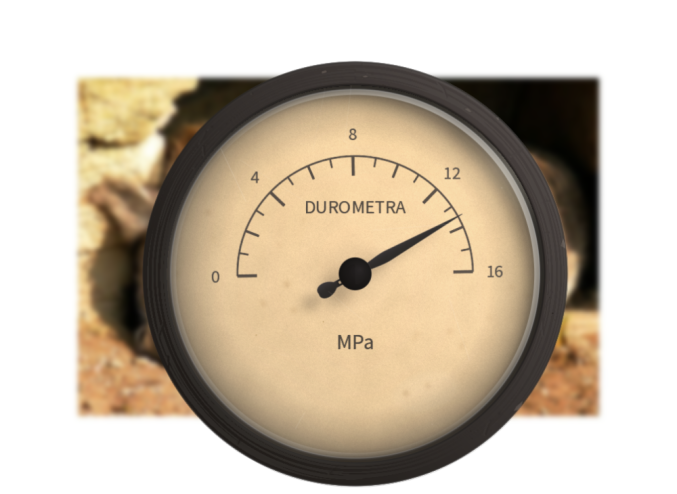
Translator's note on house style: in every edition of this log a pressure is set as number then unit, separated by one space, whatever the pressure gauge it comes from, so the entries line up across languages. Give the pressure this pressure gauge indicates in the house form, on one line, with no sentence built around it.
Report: 13.5 MPa
